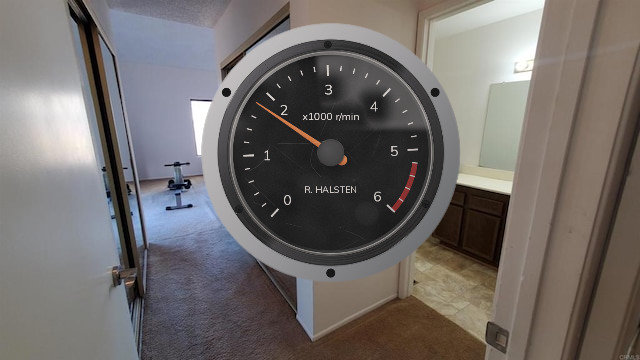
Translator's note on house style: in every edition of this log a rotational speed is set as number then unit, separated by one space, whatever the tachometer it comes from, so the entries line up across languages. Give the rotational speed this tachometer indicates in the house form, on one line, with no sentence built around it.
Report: 1800 rpm
